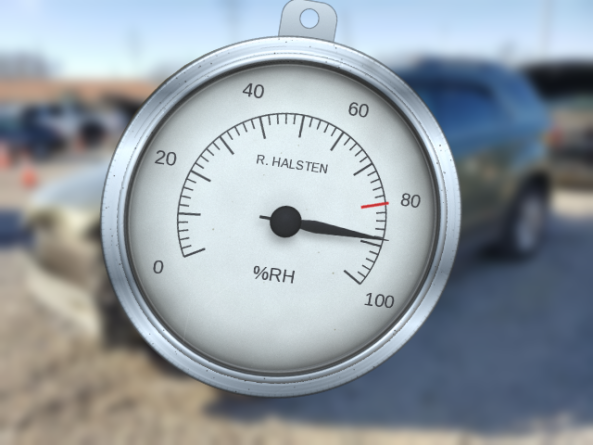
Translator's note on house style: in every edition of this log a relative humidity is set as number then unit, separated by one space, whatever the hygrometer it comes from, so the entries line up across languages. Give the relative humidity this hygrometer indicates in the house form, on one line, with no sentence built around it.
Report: 88 %
